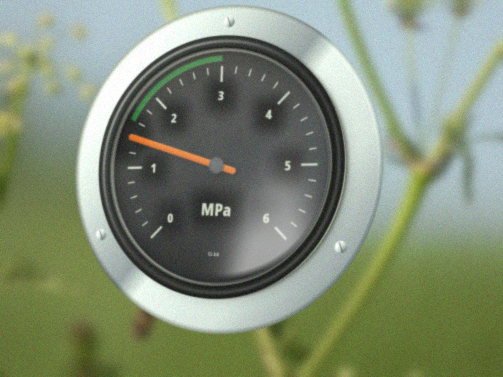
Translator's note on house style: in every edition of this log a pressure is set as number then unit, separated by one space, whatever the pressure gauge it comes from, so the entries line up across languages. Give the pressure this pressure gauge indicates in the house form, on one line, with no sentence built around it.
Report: 1.4 MPa
